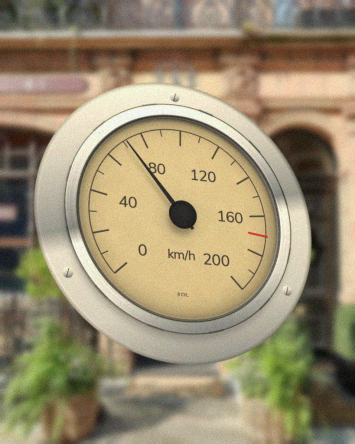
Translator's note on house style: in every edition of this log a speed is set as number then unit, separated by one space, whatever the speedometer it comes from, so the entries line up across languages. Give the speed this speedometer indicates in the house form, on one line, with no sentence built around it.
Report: 70 km/h
